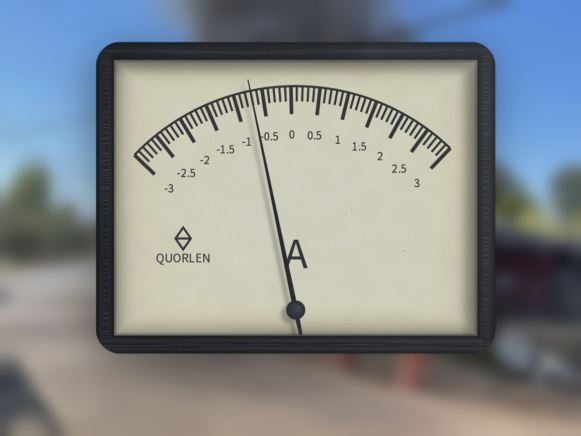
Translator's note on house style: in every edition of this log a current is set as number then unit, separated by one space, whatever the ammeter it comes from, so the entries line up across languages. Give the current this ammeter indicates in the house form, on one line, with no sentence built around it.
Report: -0.7 A
